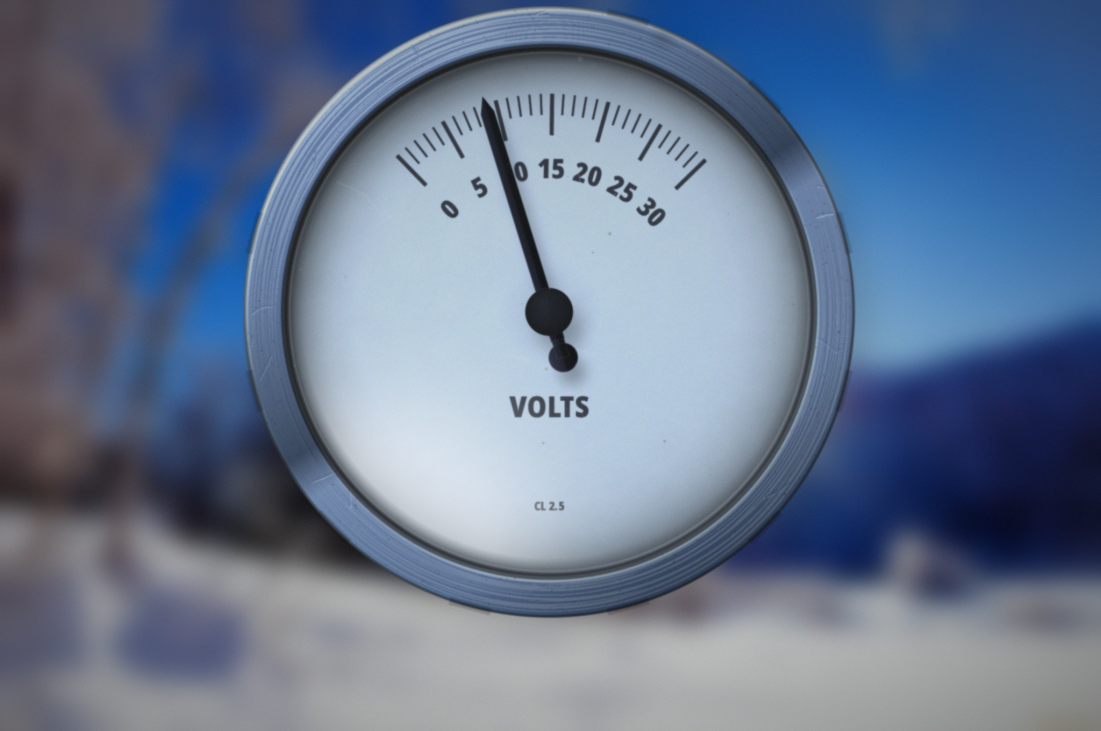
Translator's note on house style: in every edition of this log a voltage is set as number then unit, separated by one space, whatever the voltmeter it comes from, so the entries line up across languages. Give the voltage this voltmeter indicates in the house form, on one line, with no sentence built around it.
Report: 9 V
